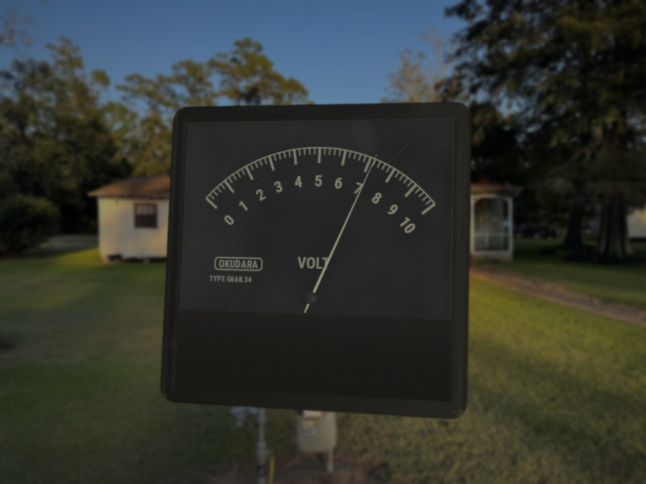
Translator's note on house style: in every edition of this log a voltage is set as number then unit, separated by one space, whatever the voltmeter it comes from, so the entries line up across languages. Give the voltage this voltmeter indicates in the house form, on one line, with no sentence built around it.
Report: 7.2 V
